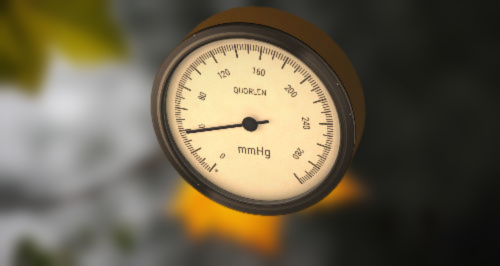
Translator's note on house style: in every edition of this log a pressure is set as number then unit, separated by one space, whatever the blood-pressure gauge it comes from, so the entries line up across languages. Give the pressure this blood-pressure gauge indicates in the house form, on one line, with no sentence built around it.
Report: 40 mmHg
